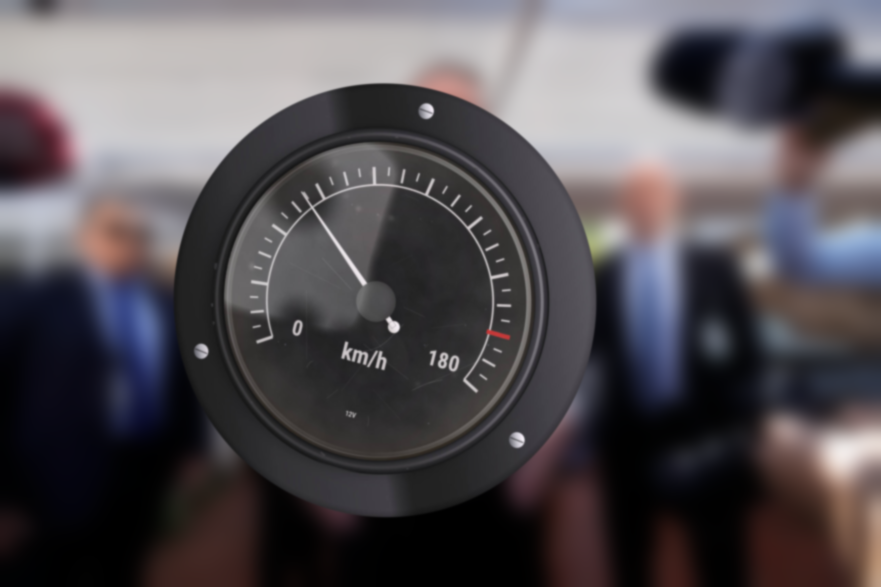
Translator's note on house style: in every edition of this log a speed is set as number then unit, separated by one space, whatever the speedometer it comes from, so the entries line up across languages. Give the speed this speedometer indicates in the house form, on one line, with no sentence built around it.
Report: 55 km/h
